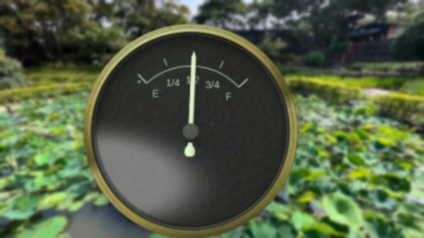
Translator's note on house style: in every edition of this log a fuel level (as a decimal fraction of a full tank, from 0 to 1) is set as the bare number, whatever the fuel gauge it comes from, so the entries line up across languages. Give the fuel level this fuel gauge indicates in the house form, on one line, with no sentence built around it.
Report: 0.5
